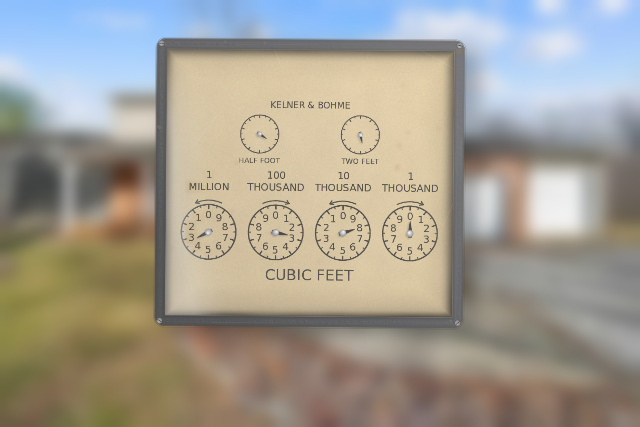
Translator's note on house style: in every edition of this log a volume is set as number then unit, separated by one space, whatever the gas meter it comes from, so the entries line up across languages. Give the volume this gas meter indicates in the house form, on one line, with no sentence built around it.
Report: 328000 ft³
